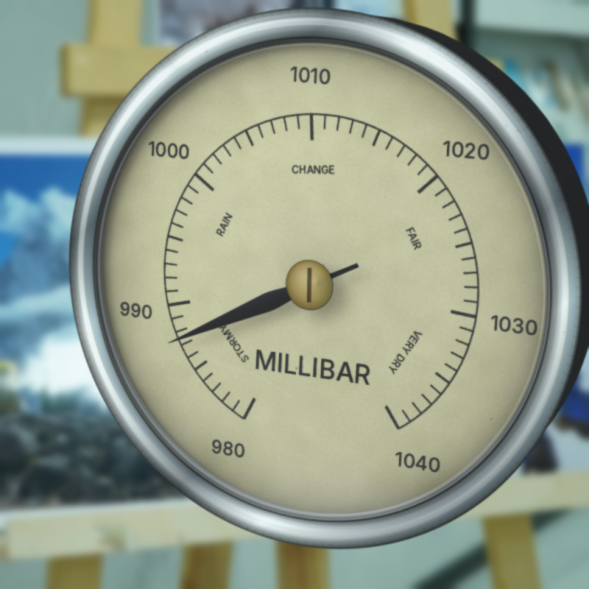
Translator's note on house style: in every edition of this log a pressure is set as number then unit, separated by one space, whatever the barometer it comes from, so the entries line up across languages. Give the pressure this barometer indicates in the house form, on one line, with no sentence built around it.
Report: 987.5 mbar
